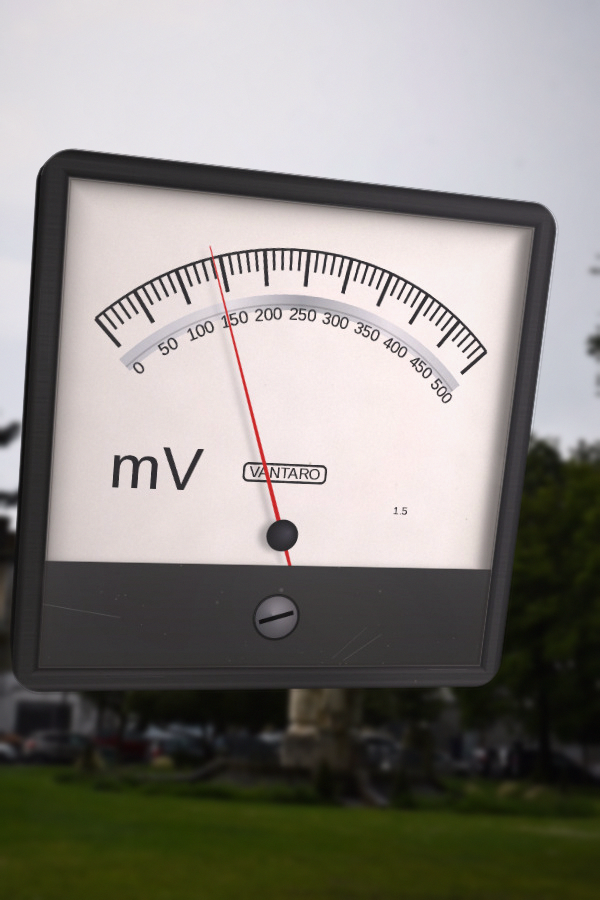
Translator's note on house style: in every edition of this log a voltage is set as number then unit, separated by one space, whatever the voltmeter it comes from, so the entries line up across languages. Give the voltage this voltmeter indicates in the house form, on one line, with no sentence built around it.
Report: 140 mV
